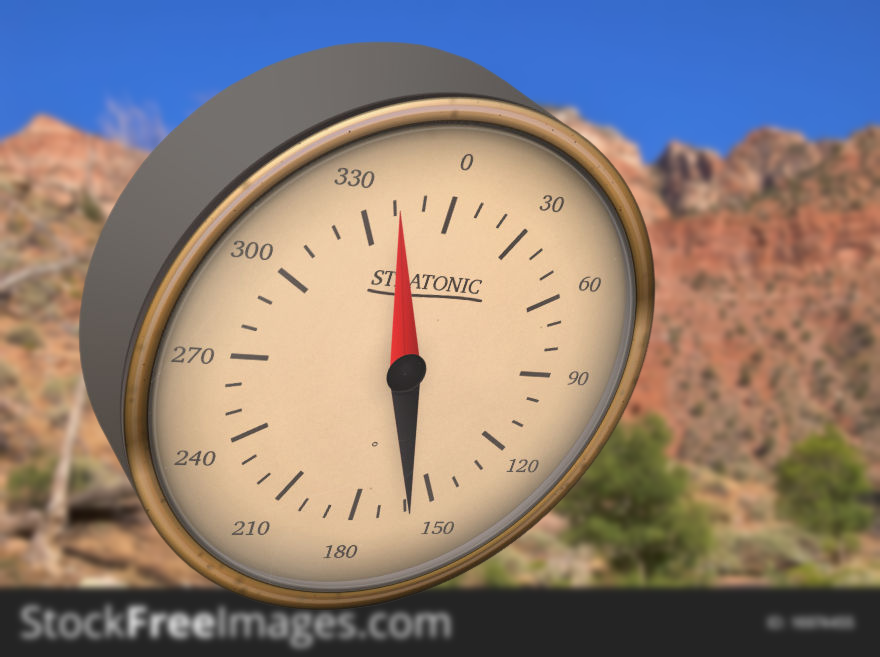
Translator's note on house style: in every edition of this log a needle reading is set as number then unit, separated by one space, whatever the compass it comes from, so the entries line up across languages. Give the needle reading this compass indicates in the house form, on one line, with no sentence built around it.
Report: 340 °
